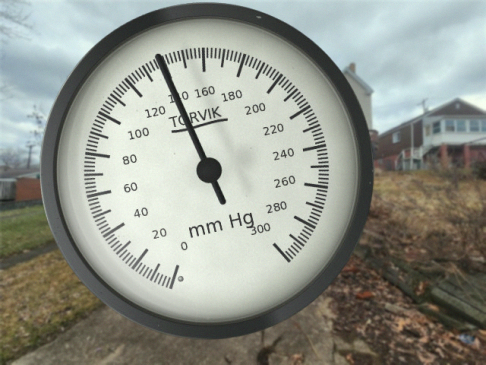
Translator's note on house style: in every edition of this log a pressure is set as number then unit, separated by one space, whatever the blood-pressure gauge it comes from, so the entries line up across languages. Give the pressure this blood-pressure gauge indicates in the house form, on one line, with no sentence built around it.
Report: 138 mmHg
